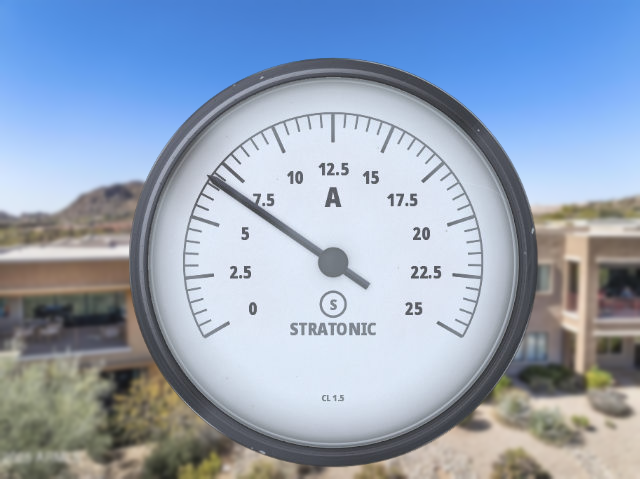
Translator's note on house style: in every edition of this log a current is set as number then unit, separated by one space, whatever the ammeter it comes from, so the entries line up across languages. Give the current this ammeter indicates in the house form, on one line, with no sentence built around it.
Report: 6.75 A
